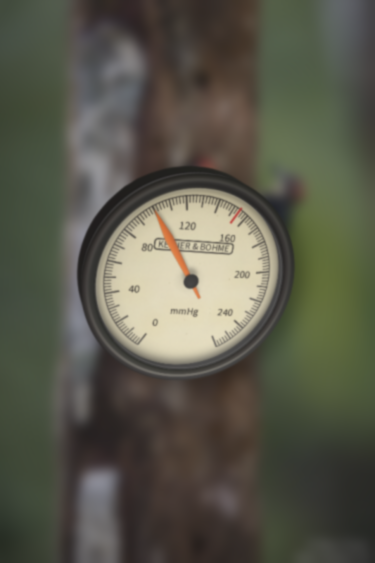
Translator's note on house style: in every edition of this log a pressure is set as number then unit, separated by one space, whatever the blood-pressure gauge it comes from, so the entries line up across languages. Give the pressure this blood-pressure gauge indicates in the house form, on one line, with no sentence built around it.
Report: 100 mmHg
